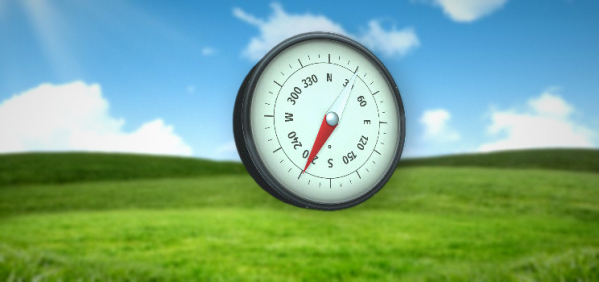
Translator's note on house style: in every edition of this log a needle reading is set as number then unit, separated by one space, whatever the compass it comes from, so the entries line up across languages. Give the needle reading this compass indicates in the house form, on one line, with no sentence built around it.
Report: 210 °
